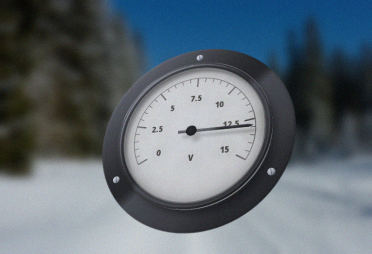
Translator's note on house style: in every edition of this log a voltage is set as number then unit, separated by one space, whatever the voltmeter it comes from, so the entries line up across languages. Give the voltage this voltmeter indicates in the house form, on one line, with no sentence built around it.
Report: 13 V
